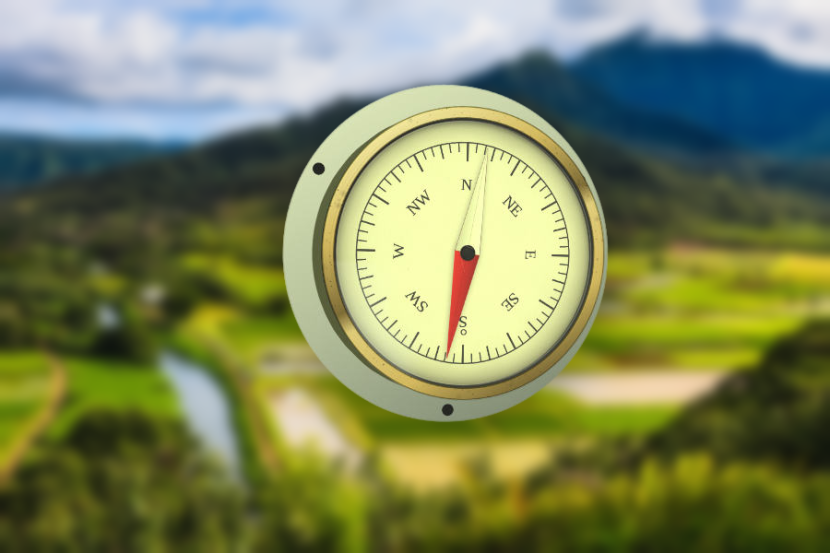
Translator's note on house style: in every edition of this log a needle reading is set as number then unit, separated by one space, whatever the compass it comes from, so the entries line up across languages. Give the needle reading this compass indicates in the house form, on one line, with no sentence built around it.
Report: 190 °
